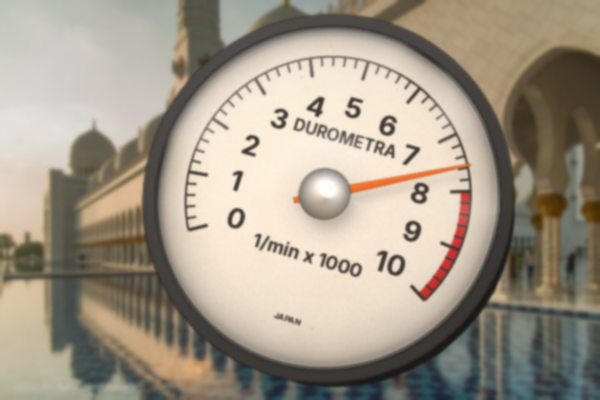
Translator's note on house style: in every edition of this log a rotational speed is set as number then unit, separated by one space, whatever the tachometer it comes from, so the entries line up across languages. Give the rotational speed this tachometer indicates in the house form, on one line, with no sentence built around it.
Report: 7600 rpm
